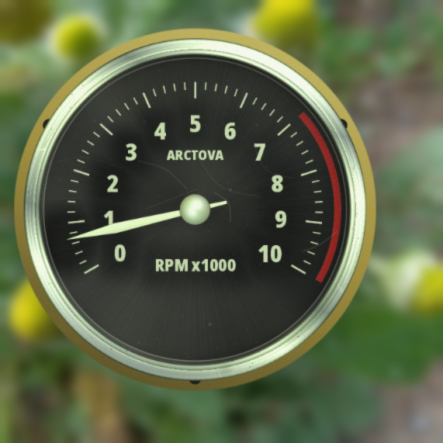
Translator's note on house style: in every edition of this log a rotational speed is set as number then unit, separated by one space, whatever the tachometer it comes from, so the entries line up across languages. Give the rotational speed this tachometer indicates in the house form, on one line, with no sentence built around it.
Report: 700 rpm
